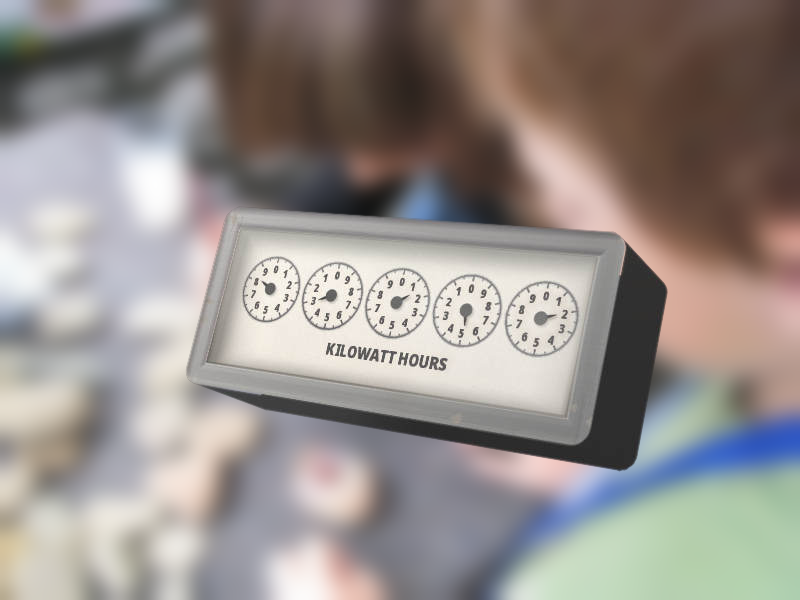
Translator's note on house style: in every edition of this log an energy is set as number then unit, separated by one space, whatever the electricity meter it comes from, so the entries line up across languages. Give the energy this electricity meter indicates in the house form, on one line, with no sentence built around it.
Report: 83152 kWh
